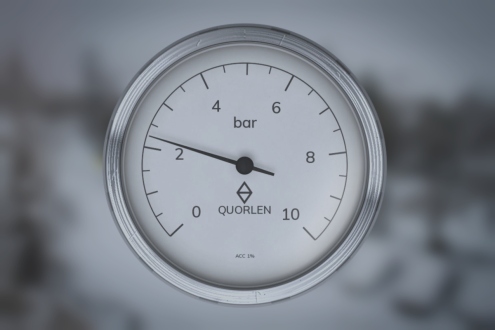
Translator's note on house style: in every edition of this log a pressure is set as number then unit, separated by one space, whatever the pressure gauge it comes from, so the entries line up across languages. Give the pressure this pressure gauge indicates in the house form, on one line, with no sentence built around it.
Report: 2.25 bar
